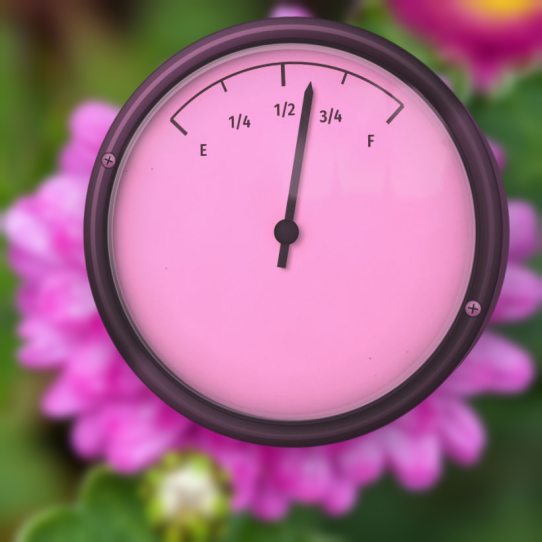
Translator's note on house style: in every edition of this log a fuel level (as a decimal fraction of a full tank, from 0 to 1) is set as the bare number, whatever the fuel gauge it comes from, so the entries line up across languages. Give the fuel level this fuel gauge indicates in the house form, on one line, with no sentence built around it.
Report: 0.625
